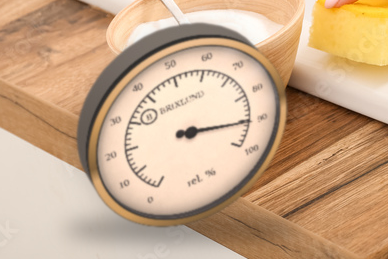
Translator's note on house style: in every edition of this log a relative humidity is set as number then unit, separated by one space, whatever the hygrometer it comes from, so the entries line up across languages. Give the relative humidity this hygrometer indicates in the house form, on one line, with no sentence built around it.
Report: 90 %
